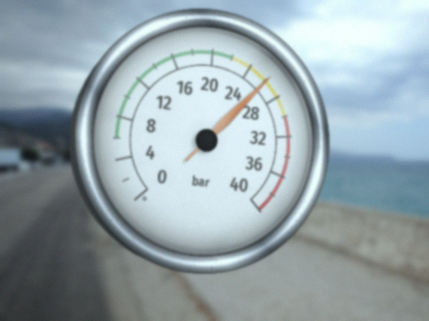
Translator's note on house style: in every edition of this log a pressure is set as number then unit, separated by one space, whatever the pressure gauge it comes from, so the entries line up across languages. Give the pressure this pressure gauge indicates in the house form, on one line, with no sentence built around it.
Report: 26 bar
